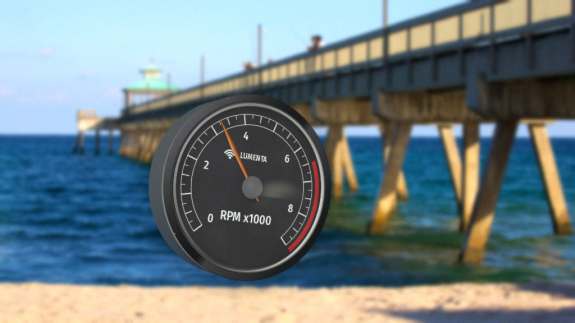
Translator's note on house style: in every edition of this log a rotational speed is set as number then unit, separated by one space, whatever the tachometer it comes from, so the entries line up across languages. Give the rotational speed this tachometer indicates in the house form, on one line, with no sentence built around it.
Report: 3250 rpm
